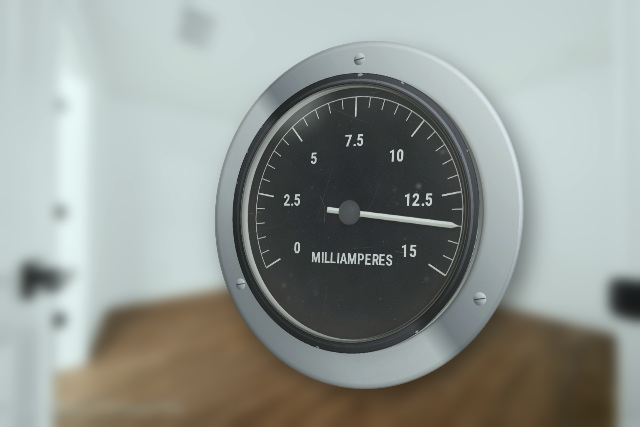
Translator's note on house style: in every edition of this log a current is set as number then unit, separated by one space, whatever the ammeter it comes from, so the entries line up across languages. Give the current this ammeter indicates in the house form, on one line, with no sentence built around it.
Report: 13.5 mA
